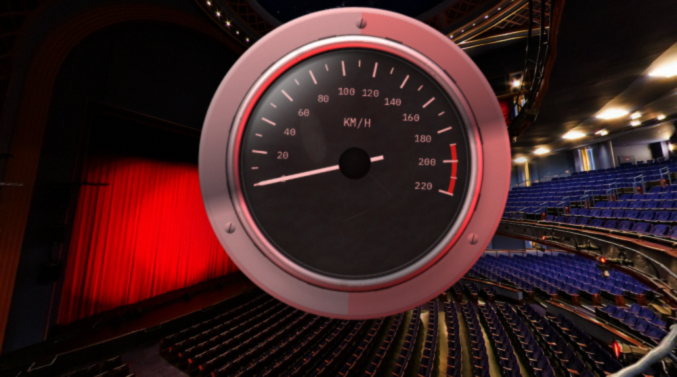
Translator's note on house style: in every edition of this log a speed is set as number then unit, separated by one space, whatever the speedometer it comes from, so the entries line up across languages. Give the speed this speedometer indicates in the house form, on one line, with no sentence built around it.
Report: 0 km/h
